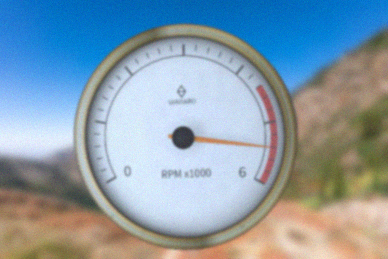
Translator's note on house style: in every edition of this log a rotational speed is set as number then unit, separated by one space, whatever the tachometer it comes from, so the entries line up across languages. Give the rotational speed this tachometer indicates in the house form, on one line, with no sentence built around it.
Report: 5400 rpm
